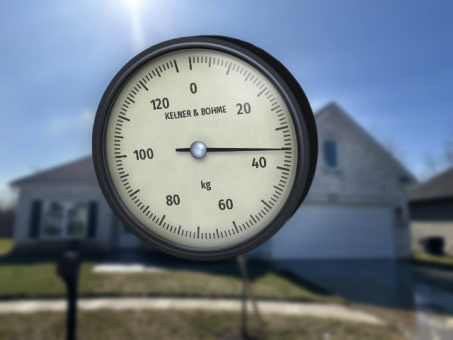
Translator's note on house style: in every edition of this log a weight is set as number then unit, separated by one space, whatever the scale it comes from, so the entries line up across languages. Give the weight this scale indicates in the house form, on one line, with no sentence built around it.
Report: 35 kg
